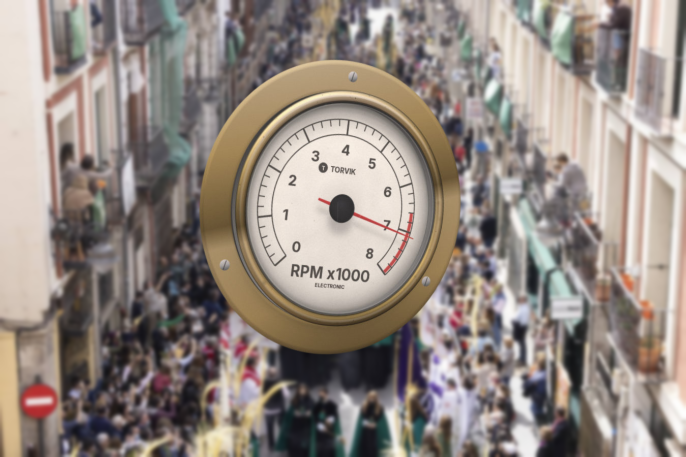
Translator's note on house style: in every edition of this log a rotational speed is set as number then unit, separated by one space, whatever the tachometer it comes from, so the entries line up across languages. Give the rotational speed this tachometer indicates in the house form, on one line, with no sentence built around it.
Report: 7100 rpm
